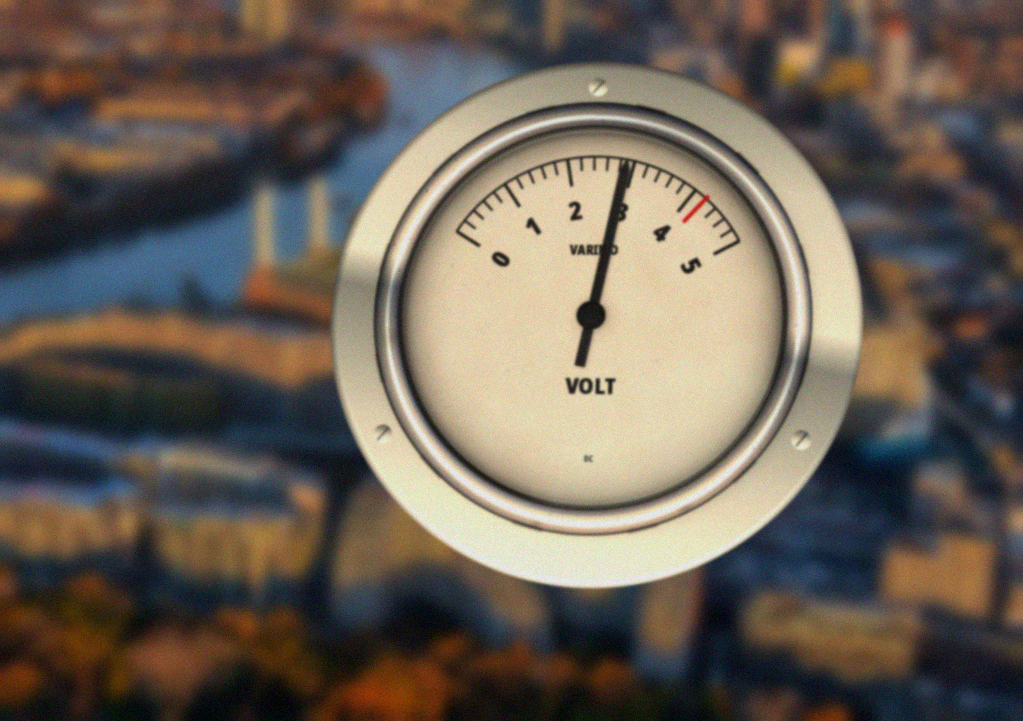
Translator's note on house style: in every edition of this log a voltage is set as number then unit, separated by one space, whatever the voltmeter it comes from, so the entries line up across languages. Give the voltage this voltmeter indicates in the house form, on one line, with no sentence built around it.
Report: 2.9 V
